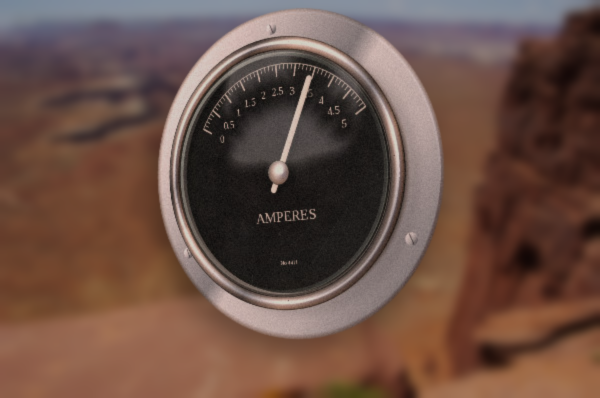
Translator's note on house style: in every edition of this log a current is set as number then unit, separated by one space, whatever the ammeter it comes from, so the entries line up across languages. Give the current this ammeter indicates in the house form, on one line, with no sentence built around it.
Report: 3.5 A
